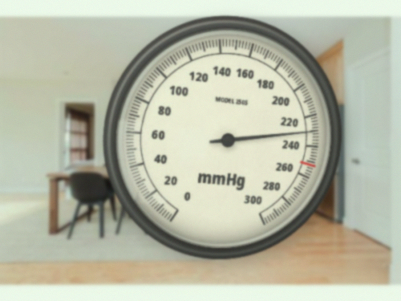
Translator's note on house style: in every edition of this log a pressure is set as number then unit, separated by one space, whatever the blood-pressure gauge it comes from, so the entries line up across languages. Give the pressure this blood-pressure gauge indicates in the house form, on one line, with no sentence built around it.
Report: 230 mmHg
